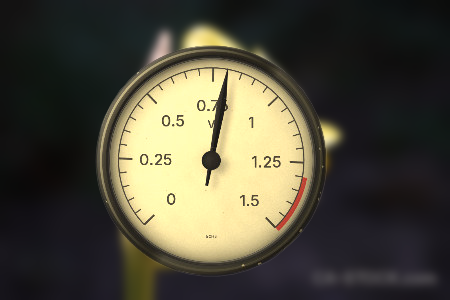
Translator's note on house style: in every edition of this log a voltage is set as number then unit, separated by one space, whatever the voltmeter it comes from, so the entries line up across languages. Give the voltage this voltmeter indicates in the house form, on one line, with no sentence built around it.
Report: 0.8 V
